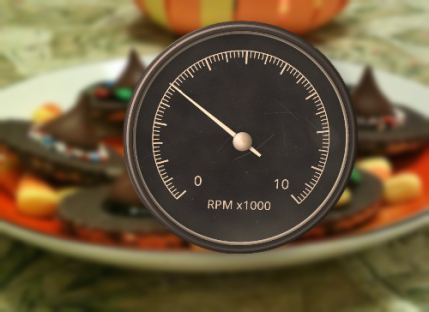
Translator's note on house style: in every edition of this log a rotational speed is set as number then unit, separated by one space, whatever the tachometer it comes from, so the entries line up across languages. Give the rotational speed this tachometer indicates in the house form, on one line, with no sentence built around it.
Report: 3000 rpm
